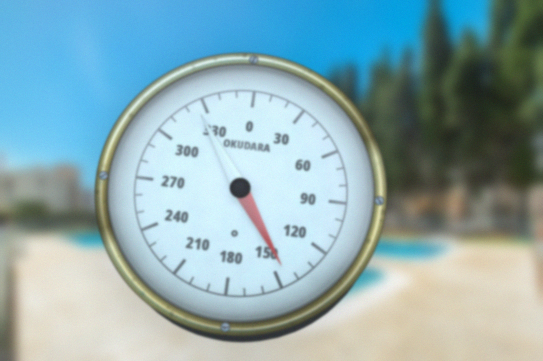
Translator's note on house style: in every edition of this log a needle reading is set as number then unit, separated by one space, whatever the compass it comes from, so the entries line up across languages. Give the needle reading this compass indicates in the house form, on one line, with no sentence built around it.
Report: 145 °
